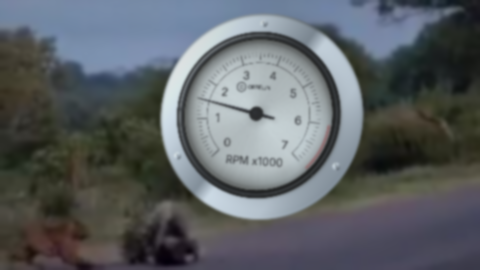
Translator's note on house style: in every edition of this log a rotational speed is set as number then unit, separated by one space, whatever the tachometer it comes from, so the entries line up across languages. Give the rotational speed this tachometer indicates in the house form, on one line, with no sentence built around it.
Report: 1500 rpm
